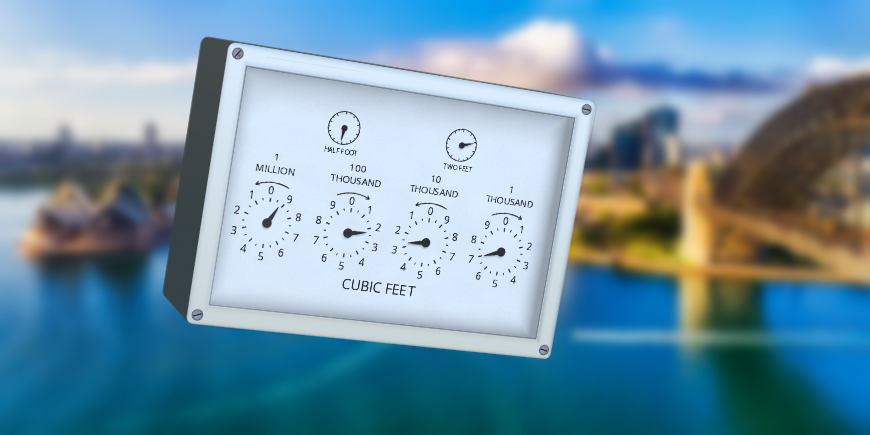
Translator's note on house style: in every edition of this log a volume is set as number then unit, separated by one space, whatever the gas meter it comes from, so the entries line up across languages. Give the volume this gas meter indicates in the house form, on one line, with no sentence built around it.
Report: 922700 ft³
